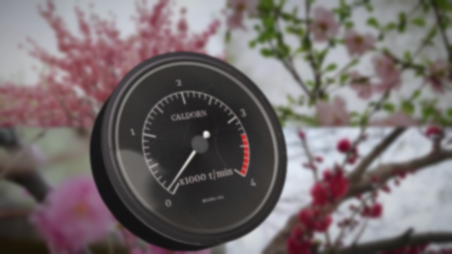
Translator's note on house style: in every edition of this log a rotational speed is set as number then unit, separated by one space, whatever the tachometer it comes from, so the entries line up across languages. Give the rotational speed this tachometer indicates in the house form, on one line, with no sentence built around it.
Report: 100 rpm
